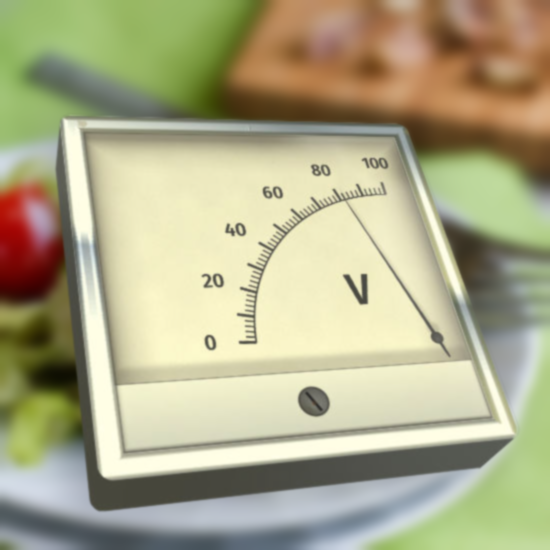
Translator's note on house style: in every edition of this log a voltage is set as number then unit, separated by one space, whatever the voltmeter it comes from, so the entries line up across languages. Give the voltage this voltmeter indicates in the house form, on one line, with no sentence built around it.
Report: 80 V
